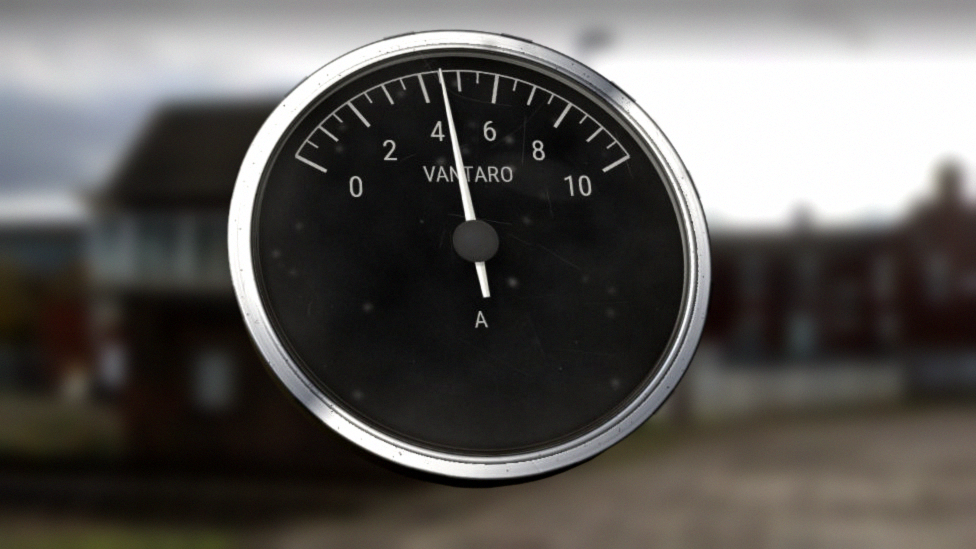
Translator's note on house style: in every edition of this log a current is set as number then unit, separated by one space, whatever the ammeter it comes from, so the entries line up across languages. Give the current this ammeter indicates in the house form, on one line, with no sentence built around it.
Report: 4.5 A
